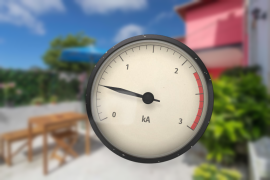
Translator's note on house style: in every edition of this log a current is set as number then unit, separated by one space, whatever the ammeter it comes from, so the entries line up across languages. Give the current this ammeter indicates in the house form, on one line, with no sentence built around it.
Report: 0.5 kA
